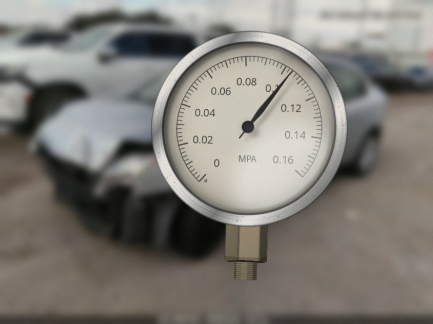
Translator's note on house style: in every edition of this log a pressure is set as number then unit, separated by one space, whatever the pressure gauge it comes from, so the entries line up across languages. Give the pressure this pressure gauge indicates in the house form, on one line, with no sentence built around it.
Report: 0.104 MPa
